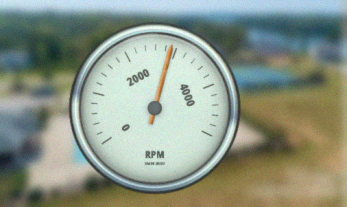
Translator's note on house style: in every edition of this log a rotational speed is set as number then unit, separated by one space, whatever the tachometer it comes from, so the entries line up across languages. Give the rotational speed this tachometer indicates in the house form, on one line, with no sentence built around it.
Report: 2900 rpm
